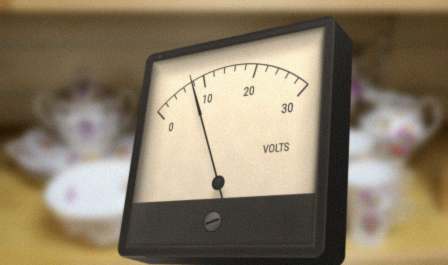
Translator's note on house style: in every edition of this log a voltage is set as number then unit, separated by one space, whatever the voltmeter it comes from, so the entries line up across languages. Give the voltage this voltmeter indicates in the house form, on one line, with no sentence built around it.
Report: 8 V
